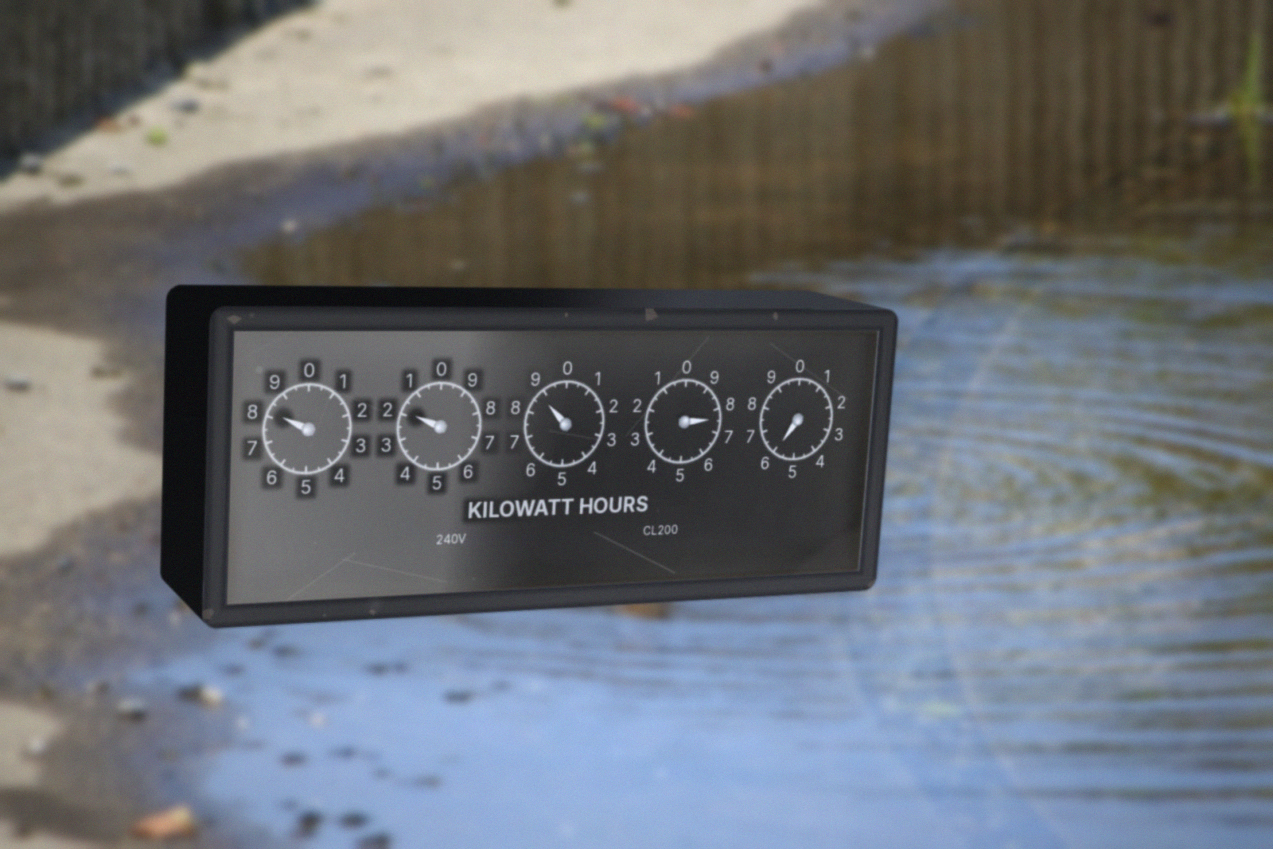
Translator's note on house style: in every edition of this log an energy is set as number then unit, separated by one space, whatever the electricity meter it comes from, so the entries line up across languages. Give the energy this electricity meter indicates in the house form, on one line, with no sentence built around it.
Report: 81876 kWh
